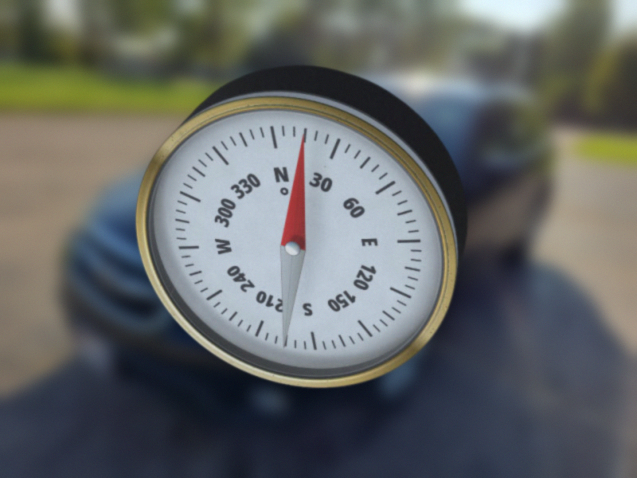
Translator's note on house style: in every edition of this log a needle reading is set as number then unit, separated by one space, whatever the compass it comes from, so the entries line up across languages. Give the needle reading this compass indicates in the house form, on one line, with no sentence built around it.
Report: 15 °
